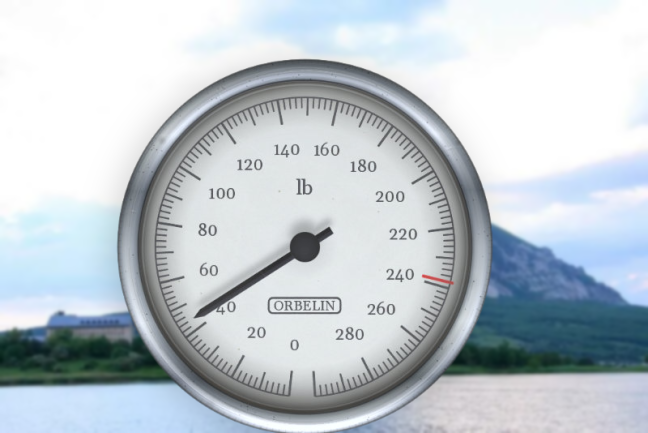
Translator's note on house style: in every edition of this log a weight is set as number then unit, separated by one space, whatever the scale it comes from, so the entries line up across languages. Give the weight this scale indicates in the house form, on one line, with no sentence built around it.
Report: 44 lb
